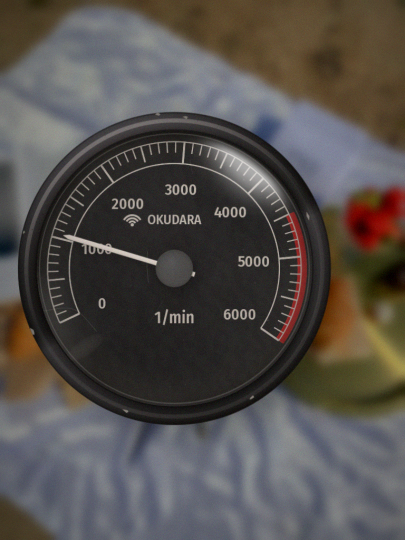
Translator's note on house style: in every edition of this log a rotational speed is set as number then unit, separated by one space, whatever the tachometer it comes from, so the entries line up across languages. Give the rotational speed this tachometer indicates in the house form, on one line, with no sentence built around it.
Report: 1050 rpm
